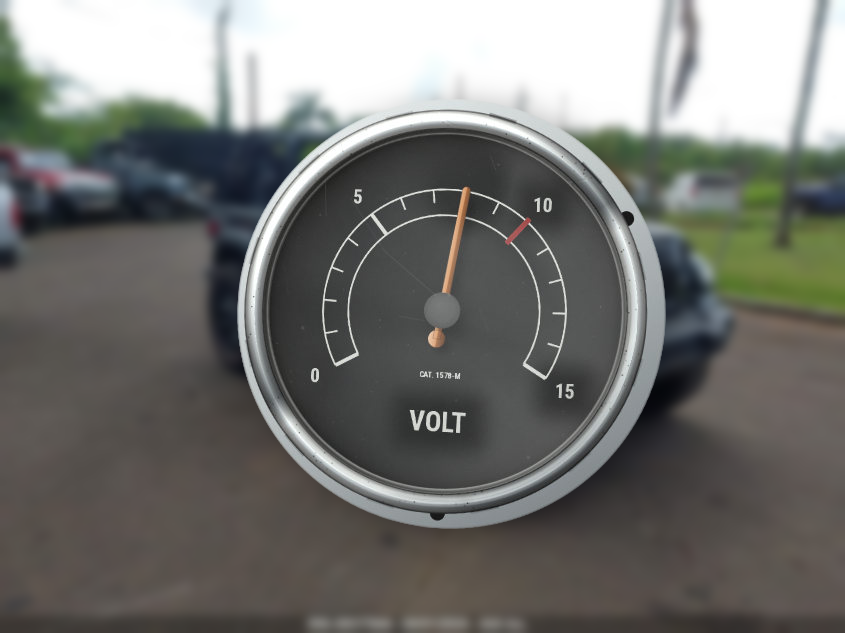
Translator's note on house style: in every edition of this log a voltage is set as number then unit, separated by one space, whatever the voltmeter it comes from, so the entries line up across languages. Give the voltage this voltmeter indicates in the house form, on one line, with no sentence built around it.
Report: 8 V
